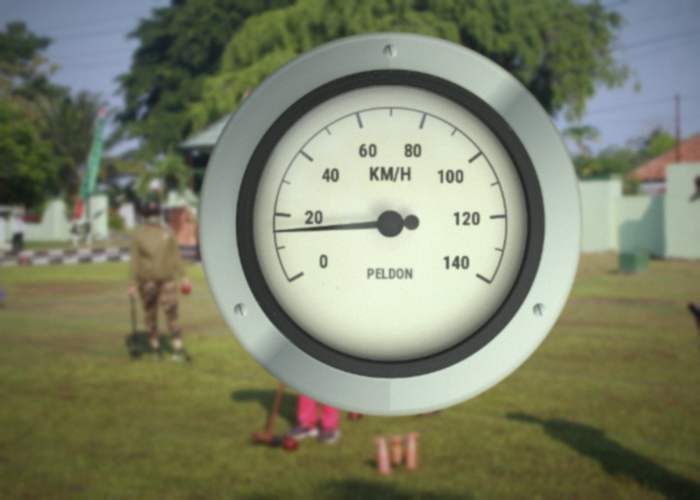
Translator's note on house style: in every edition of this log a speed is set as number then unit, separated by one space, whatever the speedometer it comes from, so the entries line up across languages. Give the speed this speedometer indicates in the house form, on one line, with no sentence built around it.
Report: 15 km/h
